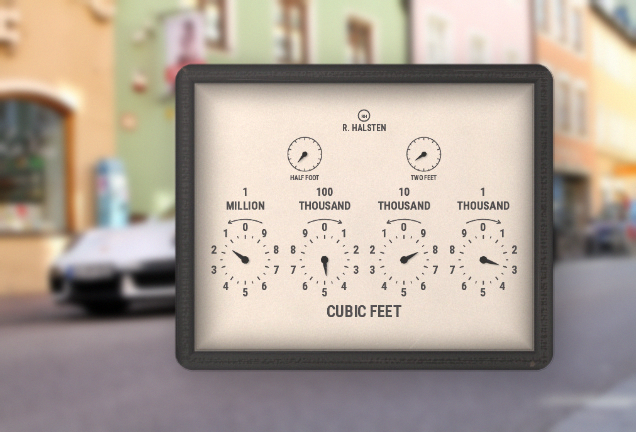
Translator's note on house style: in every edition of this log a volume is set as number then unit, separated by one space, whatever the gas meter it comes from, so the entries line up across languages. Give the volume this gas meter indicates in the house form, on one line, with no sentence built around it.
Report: 148300 ft³
